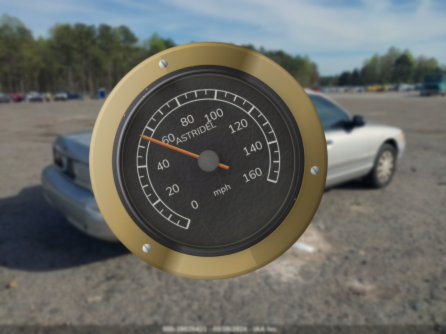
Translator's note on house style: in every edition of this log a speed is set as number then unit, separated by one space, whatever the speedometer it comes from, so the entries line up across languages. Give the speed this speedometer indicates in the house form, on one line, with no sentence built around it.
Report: 55 mph
